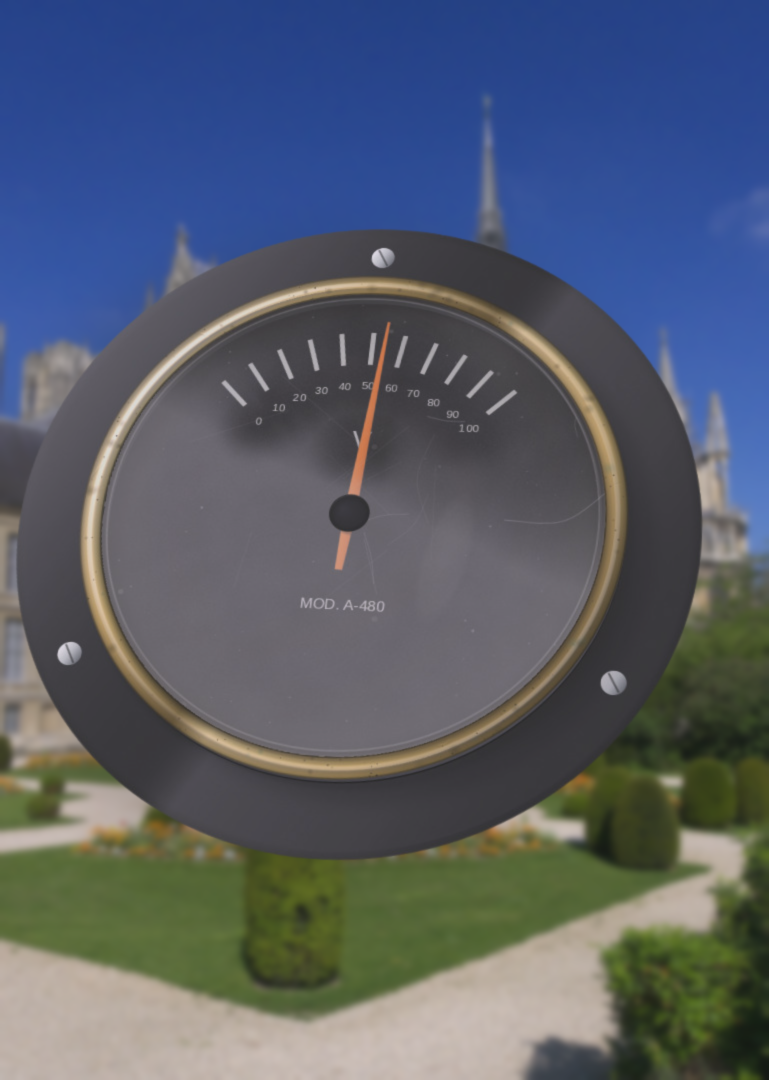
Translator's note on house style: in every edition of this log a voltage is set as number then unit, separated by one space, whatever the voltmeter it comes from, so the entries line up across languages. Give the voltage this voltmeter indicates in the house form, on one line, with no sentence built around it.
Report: 55 V
